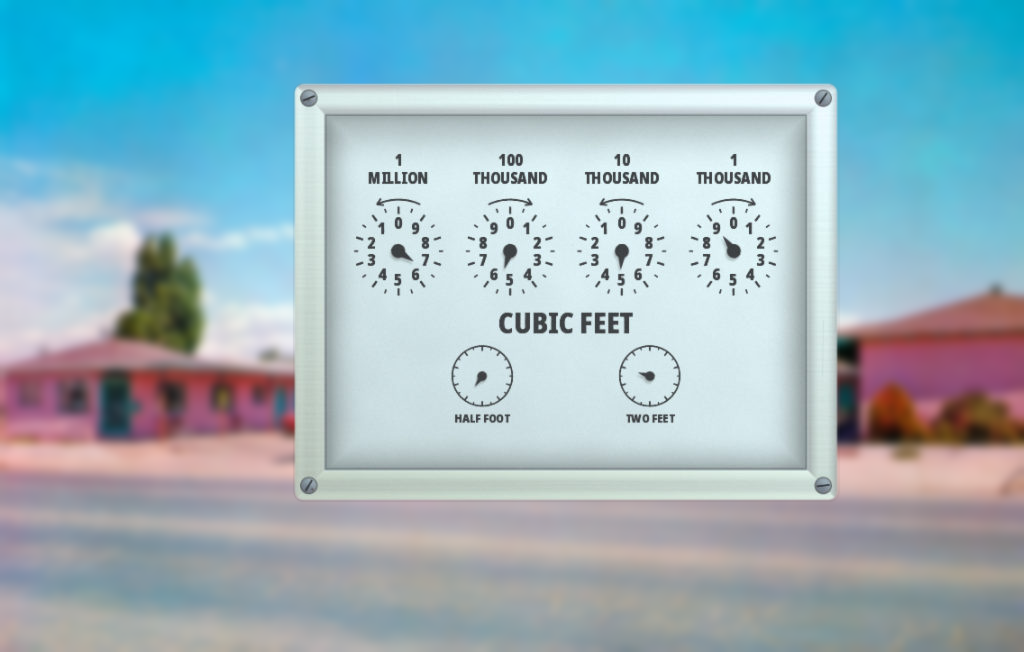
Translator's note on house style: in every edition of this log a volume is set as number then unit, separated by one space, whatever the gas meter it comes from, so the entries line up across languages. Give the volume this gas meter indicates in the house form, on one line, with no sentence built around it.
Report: 654900 ft³
